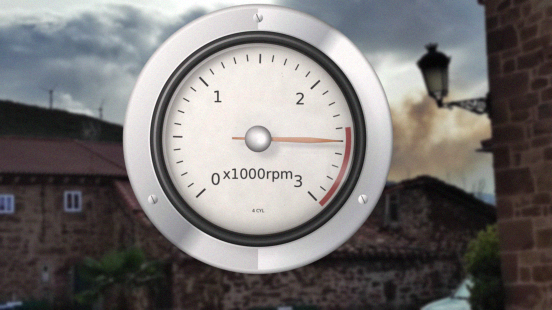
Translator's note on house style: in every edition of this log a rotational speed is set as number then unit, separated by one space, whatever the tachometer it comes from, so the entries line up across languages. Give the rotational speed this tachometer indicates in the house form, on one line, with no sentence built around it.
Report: 2500 rpm
